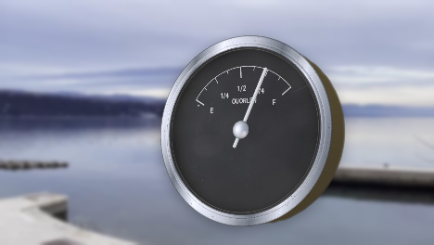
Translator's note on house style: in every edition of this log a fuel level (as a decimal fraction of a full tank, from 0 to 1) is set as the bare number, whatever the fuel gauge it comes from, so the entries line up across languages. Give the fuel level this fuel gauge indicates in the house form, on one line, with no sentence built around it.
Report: 0.75
